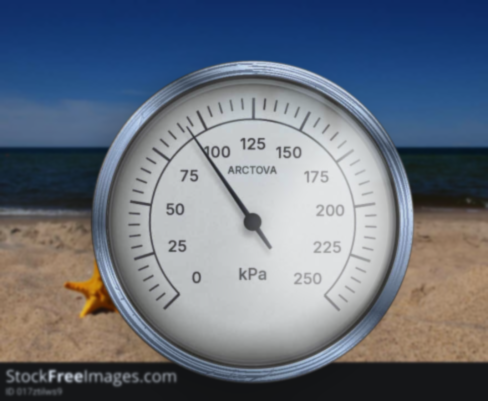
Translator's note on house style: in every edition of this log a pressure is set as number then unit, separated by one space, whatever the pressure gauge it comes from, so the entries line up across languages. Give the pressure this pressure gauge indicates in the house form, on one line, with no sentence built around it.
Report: 92.5 kPa
